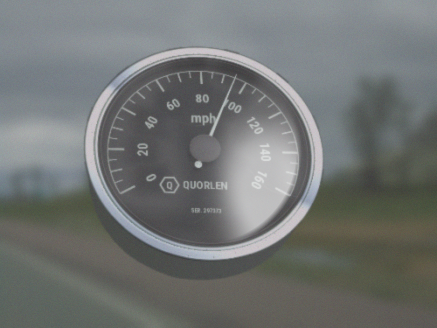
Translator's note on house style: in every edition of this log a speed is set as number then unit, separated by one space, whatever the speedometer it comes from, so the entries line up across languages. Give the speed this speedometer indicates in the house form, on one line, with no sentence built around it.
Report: 95 mph
